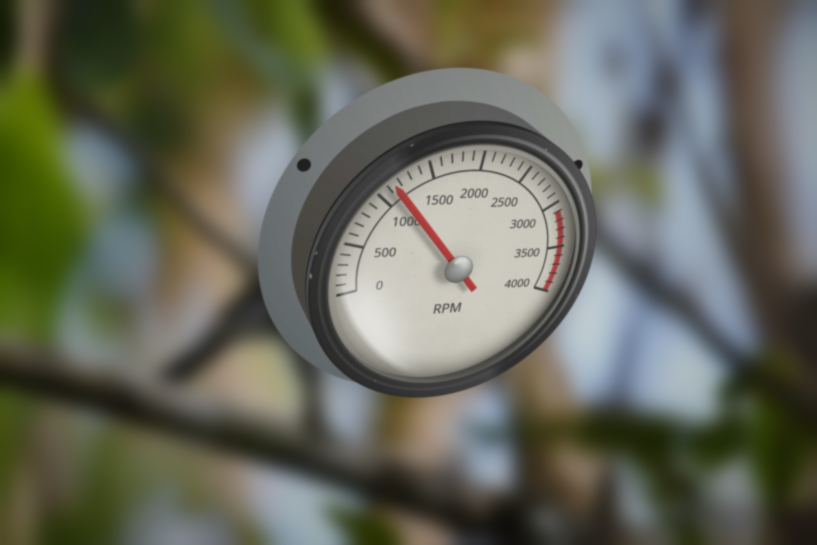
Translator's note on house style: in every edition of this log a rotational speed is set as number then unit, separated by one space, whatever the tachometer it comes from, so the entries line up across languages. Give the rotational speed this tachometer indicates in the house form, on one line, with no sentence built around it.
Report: 1150 rpm
